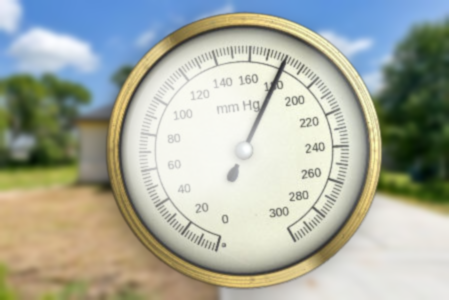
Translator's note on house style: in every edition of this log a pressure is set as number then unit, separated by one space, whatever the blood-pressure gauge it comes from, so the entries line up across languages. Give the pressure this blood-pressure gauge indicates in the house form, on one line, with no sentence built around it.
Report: 180 mmHg
